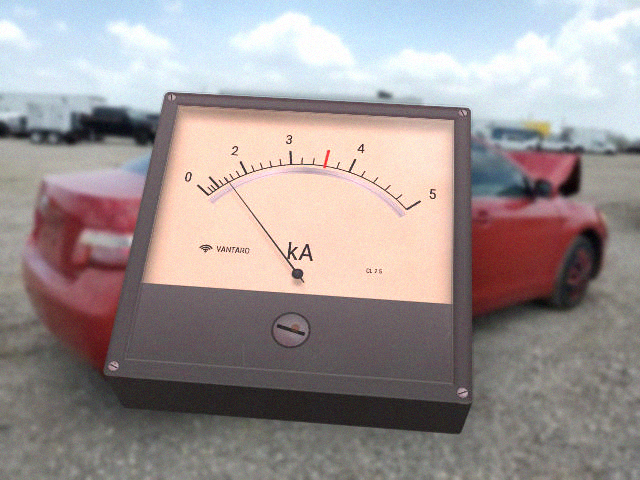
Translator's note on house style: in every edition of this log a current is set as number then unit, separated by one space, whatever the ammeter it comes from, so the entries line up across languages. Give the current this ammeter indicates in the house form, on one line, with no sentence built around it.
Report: 1.4 kA
